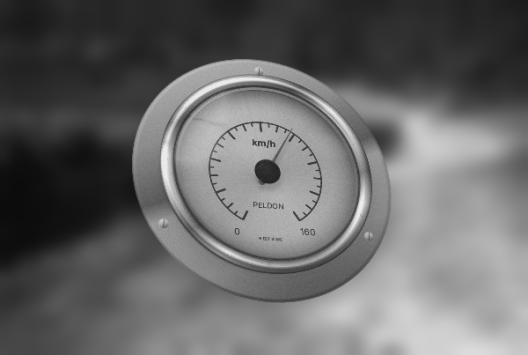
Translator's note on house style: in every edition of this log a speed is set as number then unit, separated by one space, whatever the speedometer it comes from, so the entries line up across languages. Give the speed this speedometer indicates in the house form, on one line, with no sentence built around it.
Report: 97.5 km/h
